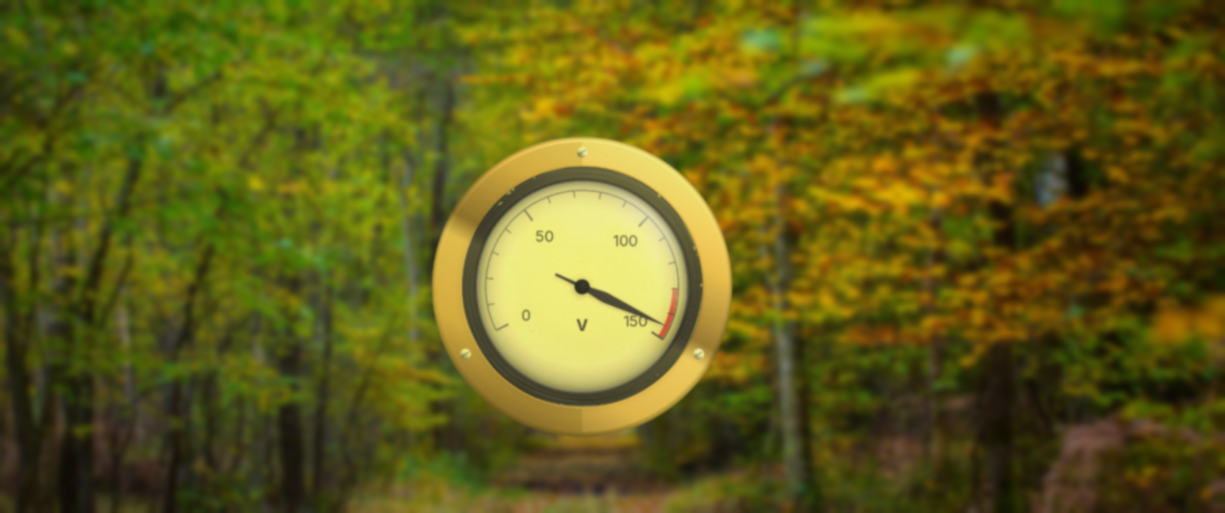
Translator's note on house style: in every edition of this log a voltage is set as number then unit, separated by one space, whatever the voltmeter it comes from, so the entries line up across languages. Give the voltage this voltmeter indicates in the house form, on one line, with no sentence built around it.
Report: 145 V
